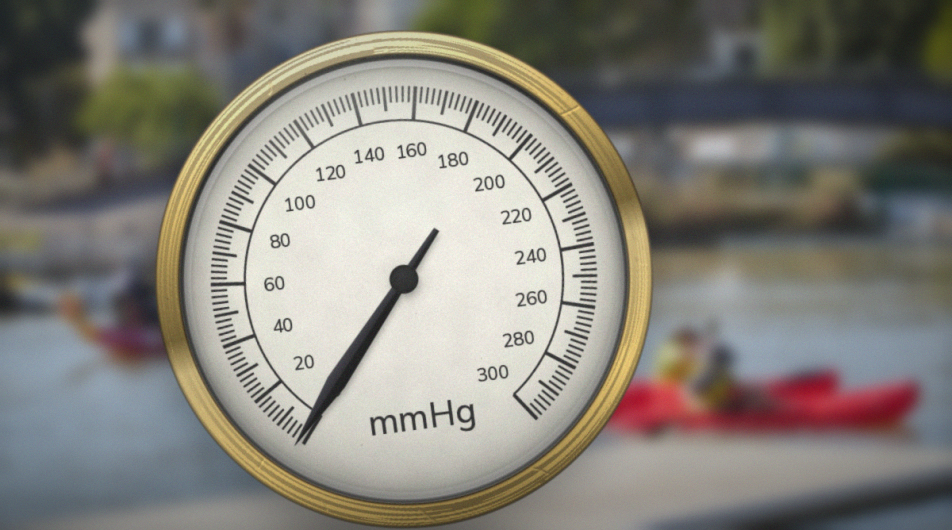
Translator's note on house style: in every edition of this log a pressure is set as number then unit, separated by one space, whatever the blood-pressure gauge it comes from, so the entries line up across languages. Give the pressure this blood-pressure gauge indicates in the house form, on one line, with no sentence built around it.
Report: 2 mmHg
